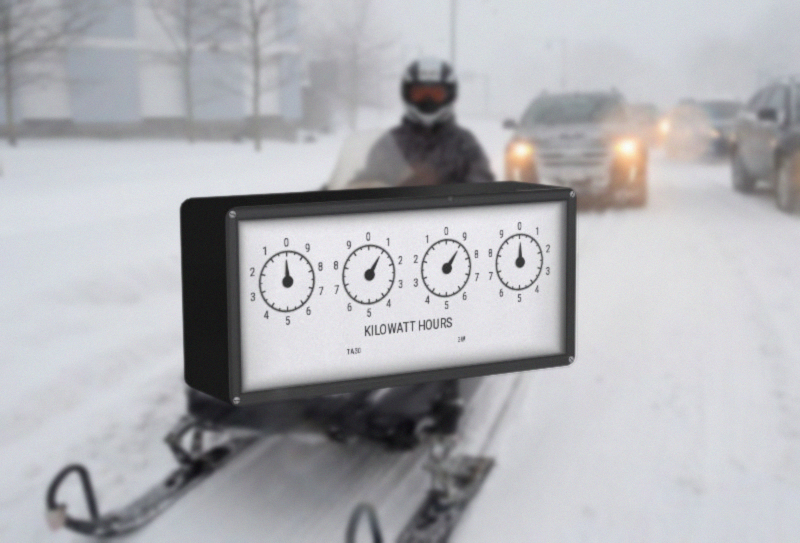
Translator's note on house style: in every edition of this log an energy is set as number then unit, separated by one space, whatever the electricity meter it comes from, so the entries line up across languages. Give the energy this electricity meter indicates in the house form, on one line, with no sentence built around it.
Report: 90 kWh
